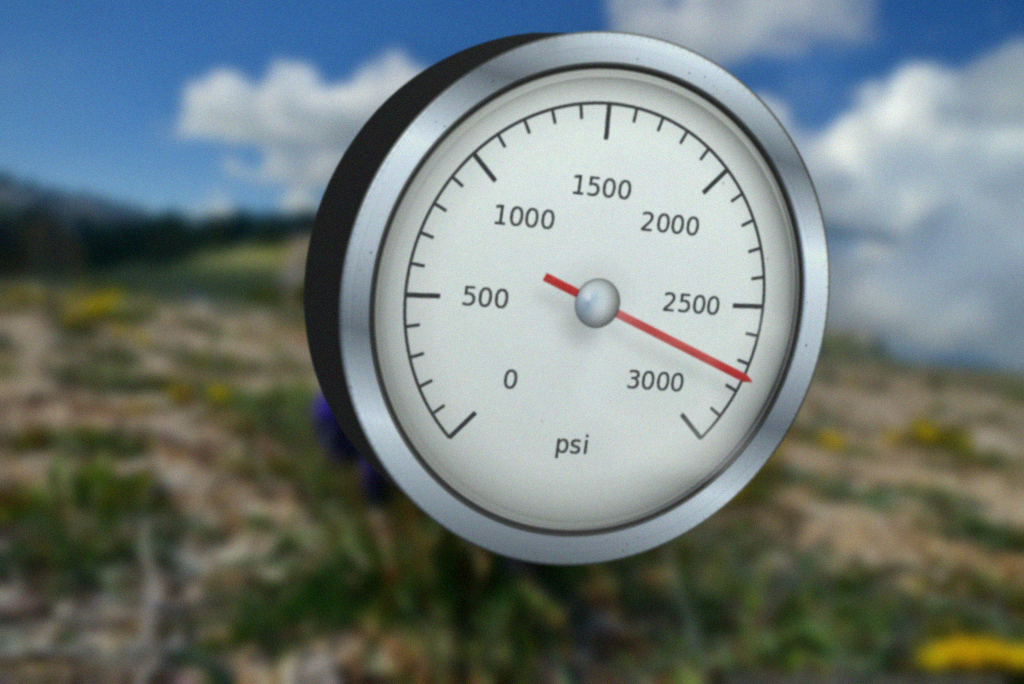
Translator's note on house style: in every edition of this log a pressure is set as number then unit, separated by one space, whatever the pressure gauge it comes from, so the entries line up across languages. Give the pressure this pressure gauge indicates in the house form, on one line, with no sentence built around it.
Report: 2750 psi
